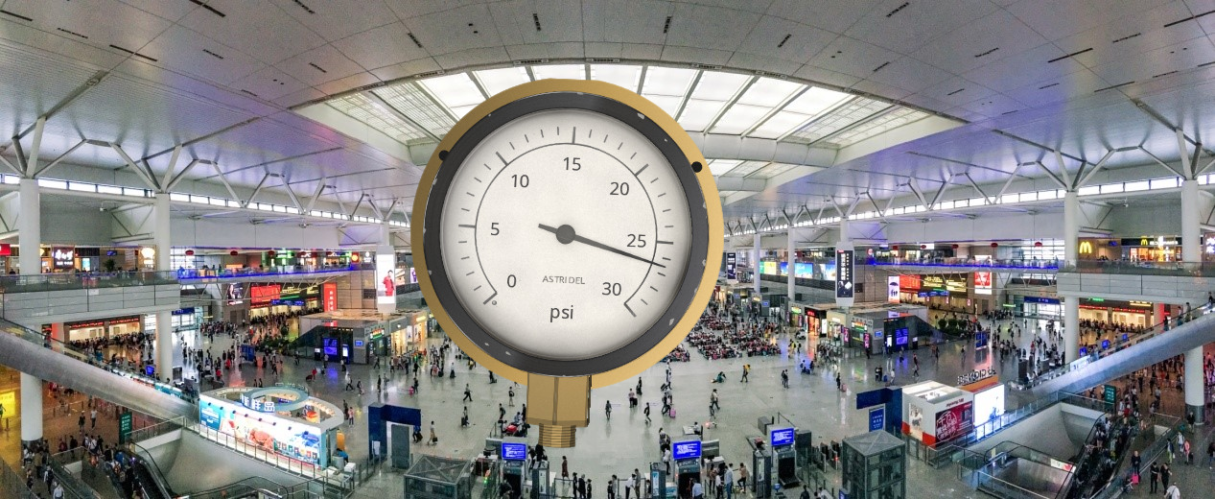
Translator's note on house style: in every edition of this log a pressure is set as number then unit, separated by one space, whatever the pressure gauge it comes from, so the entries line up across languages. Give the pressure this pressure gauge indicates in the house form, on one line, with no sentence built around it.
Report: 26.5 psi
